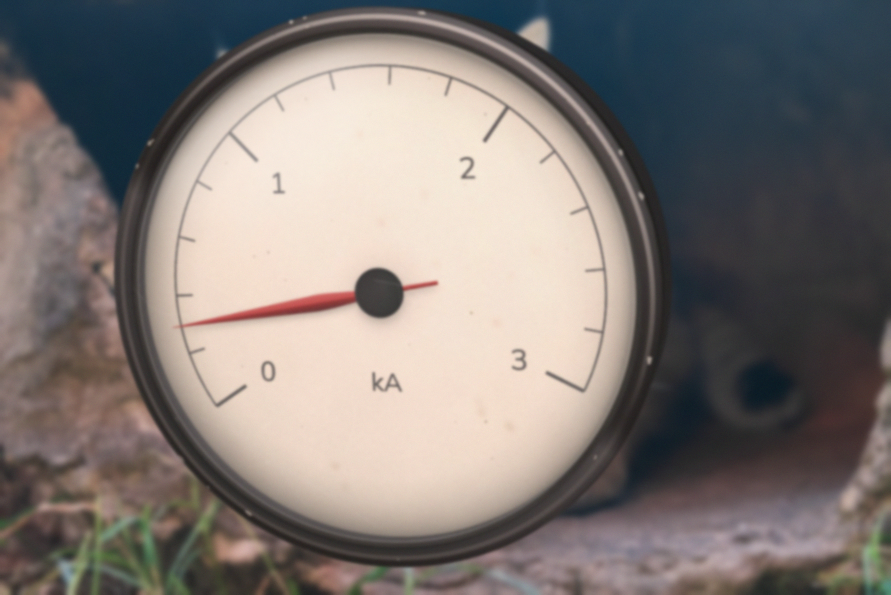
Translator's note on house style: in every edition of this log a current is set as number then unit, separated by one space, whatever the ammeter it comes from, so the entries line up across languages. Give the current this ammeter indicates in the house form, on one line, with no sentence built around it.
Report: 0.3 kA
